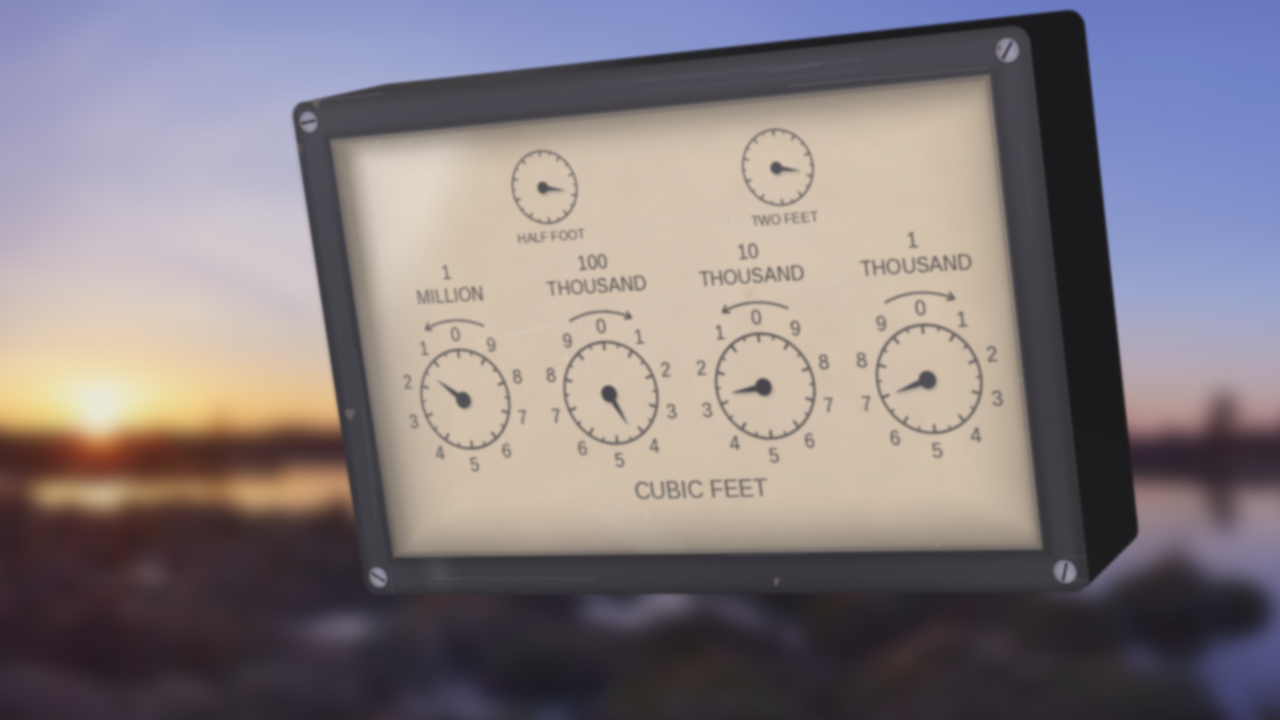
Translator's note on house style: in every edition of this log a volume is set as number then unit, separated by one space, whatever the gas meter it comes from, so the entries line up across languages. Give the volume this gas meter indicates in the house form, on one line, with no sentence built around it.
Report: 142700 ft³
